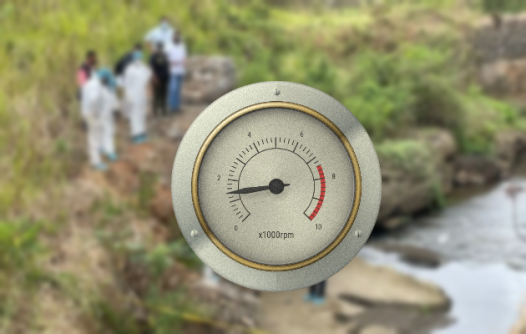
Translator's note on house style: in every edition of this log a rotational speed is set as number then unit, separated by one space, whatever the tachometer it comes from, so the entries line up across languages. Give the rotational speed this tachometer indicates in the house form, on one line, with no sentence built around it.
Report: 1400 rpm
